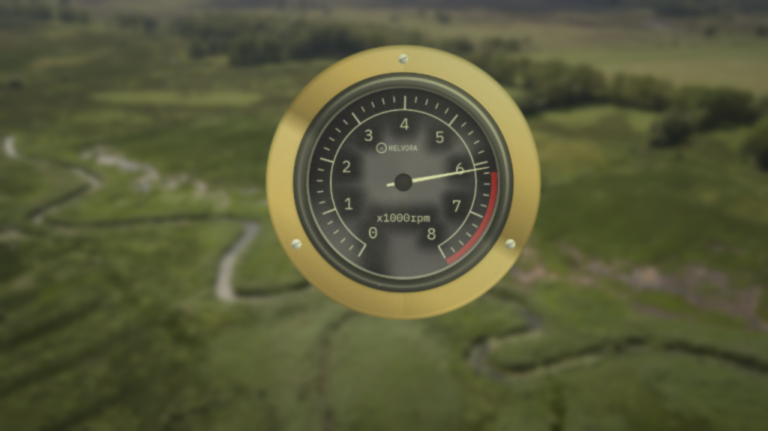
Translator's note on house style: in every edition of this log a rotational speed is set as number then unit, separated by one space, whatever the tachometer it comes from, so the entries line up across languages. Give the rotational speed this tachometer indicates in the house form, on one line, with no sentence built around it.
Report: 6100 rpm
